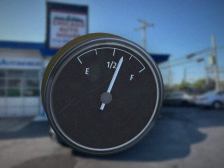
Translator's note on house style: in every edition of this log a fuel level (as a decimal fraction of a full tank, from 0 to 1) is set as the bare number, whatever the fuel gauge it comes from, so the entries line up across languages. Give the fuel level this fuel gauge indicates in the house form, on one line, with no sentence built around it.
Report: 0.625
